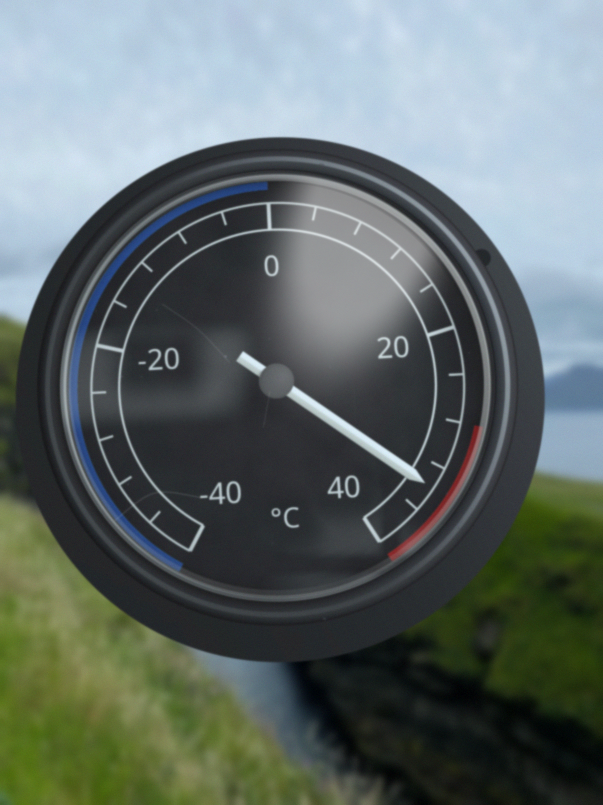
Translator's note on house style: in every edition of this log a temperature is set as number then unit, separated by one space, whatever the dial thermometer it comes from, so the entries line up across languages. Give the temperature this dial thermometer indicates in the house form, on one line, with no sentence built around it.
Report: 34 °C
